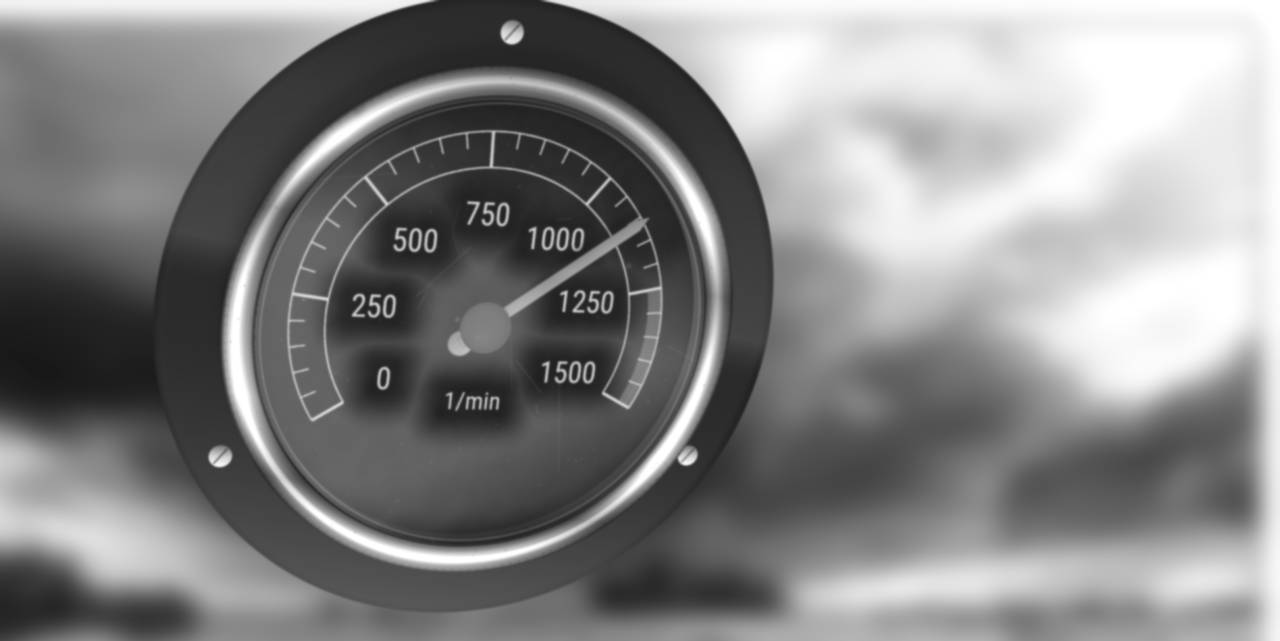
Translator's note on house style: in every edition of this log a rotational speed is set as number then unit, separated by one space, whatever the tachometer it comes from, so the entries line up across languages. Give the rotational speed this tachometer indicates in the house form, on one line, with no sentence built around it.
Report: 1100 rpm
